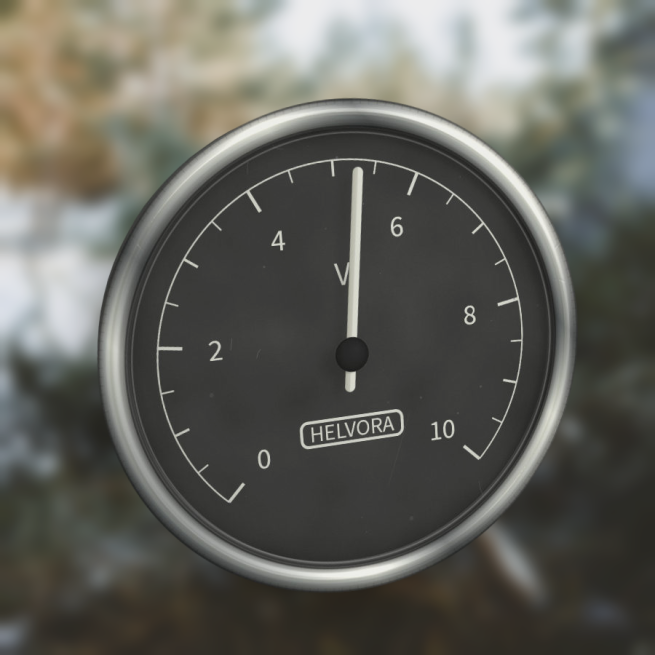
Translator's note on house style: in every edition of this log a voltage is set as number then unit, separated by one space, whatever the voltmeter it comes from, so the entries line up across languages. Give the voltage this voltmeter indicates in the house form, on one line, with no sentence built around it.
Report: 5.25 V
